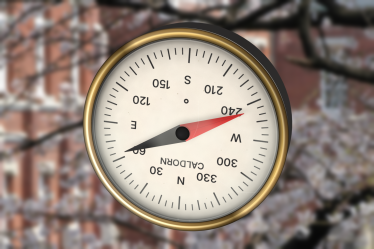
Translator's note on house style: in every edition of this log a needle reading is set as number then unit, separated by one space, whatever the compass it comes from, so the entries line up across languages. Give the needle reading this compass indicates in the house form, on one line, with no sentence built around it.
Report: 245 °
